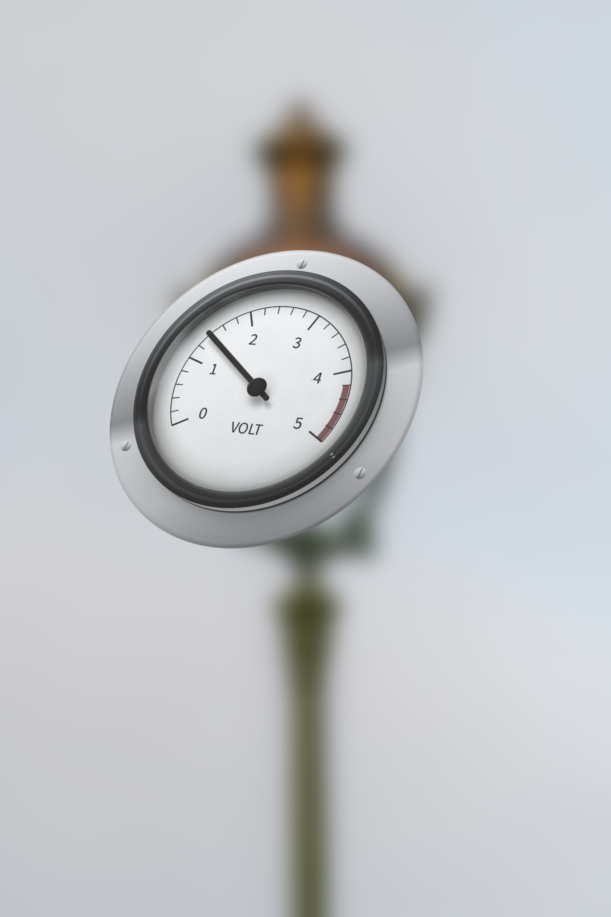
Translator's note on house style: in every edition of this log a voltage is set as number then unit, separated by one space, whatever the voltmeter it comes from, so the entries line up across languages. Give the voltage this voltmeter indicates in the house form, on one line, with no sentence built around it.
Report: 1.4 V
